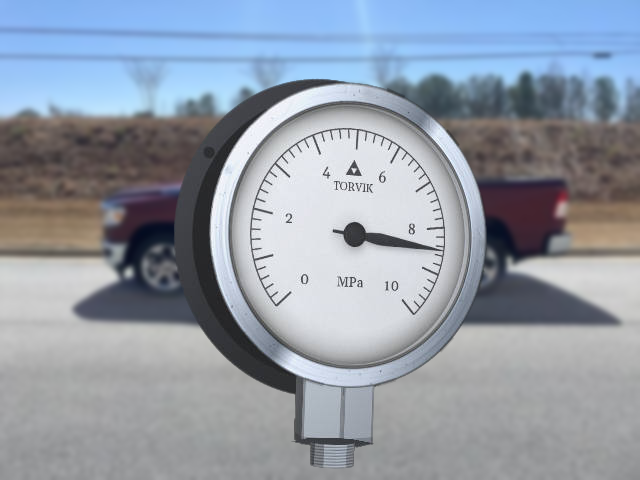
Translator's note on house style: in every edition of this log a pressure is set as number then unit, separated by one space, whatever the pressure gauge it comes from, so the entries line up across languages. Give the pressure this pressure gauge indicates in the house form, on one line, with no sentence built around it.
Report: 8.5 MPa
